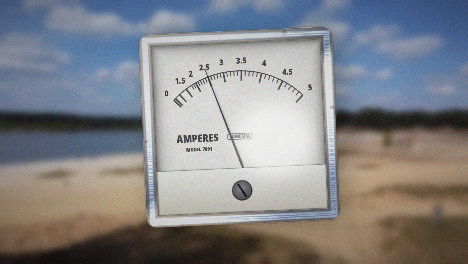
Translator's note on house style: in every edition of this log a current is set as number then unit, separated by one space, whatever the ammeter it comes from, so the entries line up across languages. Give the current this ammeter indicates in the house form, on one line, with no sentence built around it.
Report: 2.5 A
